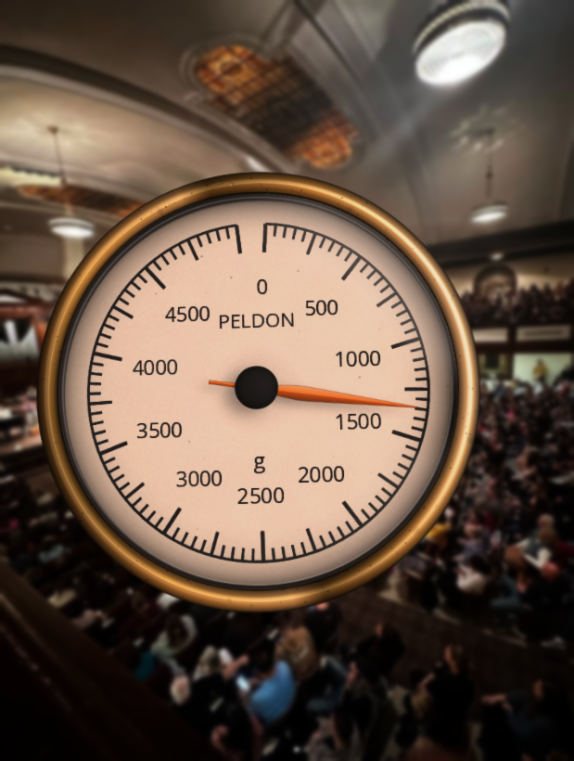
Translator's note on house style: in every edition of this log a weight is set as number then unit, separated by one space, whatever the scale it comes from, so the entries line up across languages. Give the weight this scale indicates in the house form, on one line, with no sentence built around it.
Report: 1350 g
